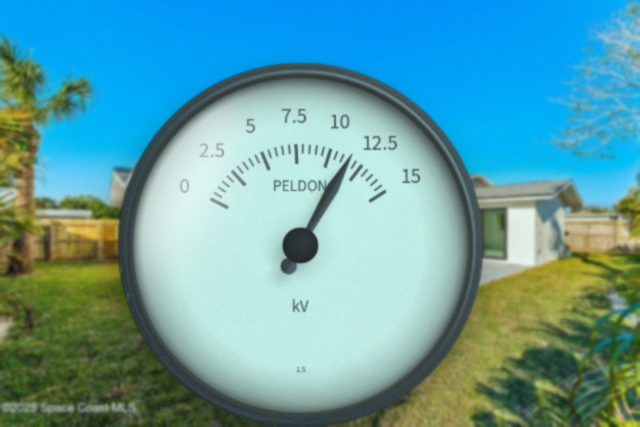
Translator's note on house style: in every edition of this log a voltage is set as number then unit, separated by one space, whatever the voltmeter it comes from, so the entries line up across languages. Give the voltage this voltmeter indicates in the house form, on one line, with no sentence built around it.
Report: 11.5 kV
